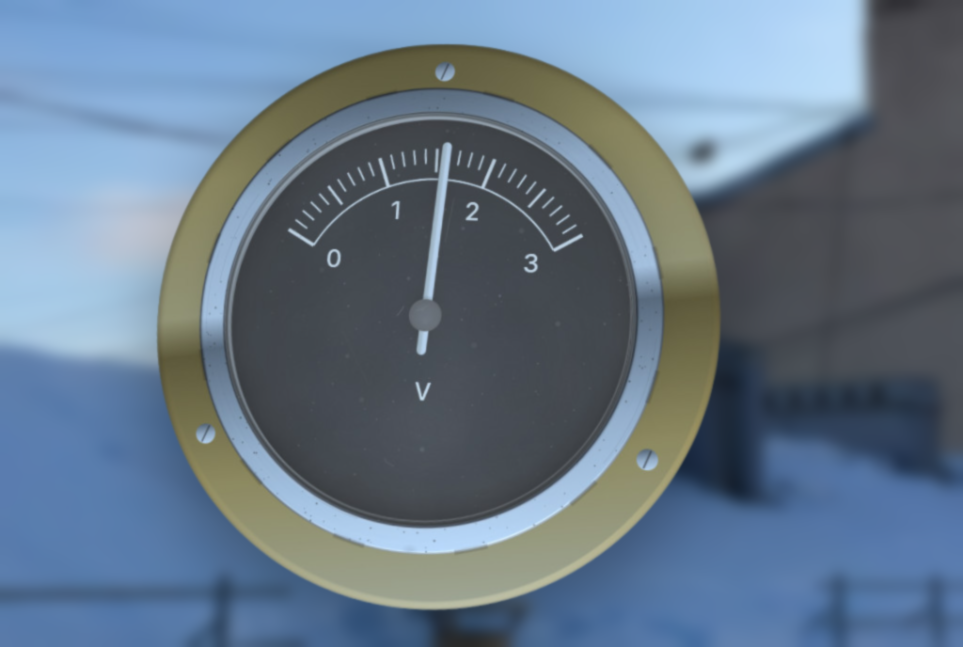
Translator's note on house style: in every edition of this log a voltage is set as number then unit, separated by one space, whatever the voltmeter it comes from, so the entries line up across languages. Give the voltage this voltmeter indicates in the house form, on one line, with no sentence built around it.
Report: 1.6 V
